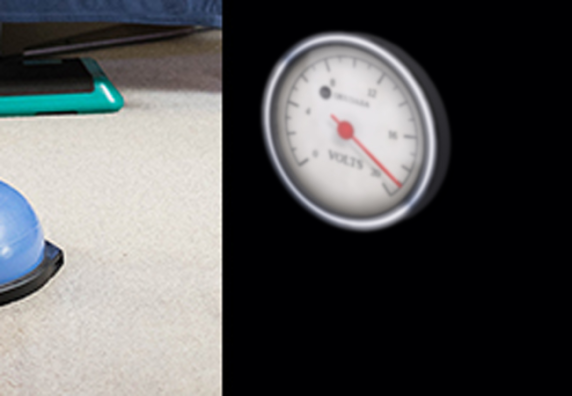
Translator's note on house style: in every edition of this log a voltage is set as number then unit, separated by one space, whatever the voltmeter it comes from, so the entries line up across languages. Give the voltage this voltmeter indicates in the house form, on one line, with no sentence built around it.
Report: 19 V
